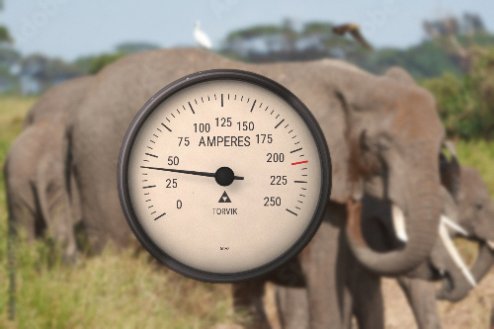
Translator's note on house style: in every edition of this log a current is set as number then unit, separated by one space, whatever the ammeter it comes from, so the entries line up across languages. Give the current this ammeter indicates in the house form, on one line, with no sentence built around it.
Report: 40 A
